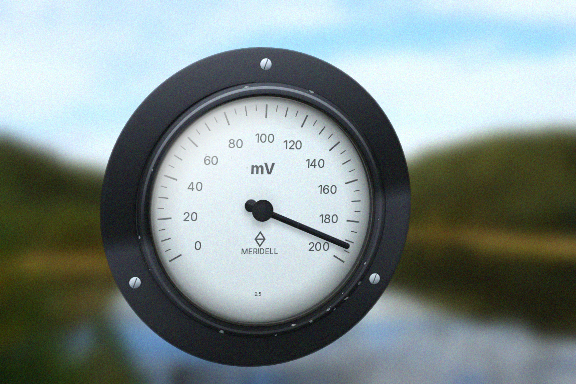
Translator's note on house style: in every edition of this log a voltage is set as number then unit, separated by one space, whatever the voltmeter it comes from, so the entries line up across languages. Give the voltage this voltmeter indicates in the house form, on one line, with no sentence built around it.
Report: 192.5 mV
